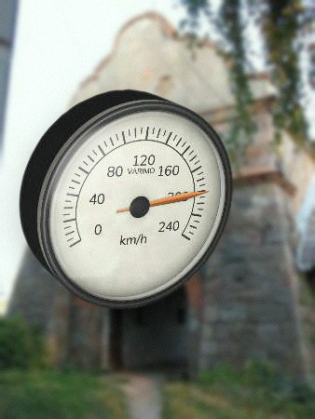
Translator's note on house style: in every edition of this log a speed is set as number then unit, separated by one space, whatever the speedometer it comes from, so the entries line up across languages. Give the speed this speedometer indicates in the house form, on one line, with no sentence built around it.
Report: 200 km/h
